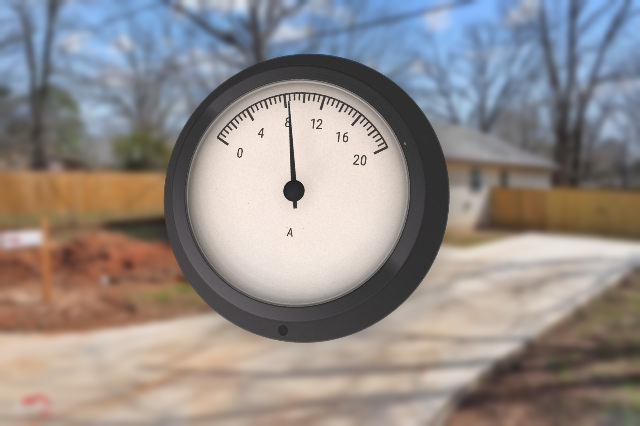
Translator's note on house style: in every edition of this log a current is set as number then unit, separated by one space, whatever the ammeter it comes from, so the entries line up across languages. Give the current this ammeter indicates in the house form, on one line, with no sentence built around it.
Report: 8.5 A
